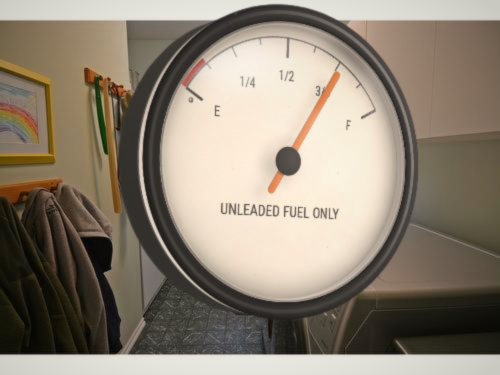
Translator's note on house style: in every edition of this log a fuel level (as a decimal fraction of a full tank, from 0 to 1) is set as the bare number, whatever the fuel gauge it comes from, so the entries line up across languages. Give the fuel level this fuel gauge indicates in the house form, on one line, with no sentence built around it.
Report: 0.75
